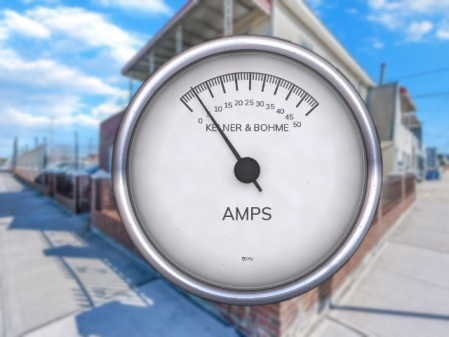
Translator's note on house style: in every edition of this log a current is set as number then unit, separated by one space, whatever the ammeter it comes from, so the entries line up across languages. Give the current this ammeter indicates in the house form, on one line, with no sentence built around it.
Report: 5 A
